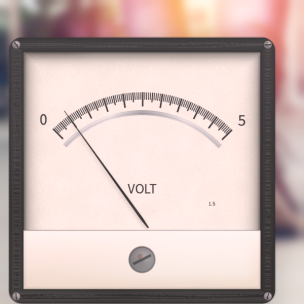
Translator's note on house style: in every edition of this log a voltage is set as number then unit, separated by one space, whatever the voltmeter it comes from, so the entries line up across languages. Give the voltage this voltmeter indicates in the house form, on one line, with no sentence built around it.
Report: 0.5 V
